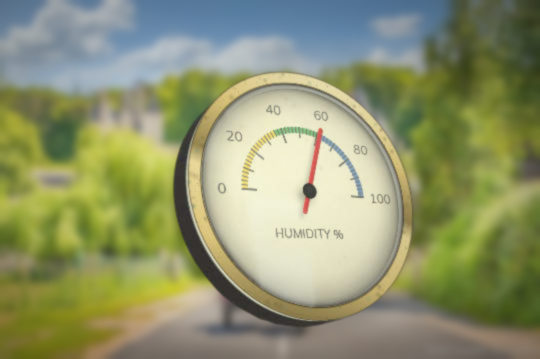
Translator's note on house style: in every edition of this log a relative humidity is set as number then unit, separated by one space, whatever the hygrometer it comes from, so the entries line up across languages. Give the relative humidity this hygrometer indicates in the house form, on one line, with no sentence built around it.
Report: 60 %
